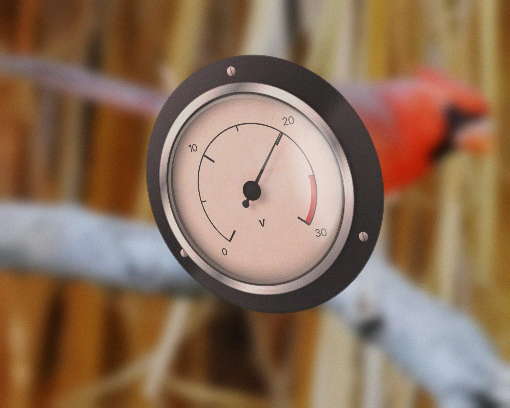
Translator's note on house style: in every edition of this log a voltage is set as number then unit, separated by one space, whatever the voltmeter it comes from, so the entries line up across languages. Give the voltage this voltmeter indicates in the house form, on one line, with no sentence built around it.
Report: 20 V
